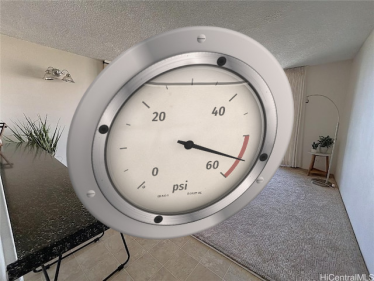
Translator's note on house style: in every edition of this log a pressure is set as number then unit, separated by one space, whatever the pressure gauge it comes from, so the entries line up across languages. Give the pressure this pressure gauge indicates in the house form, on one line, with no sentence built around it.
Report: 55 psi
